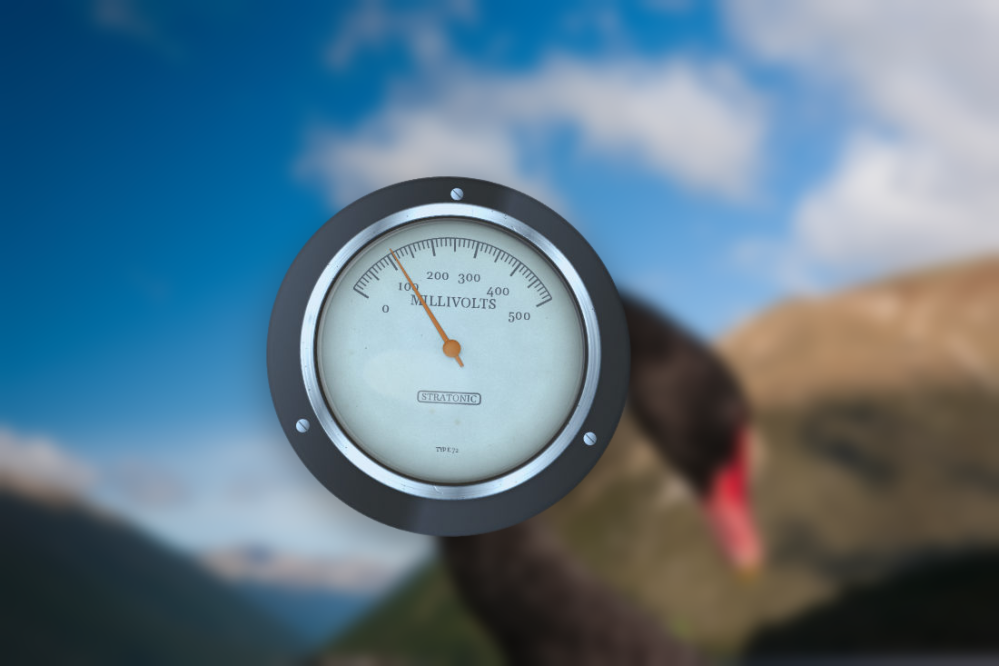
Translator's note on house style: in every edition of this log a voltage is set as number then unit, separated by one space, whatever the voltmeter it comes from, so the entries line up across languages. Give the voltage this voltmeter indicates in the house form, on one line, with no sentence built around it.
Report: 110 mV
